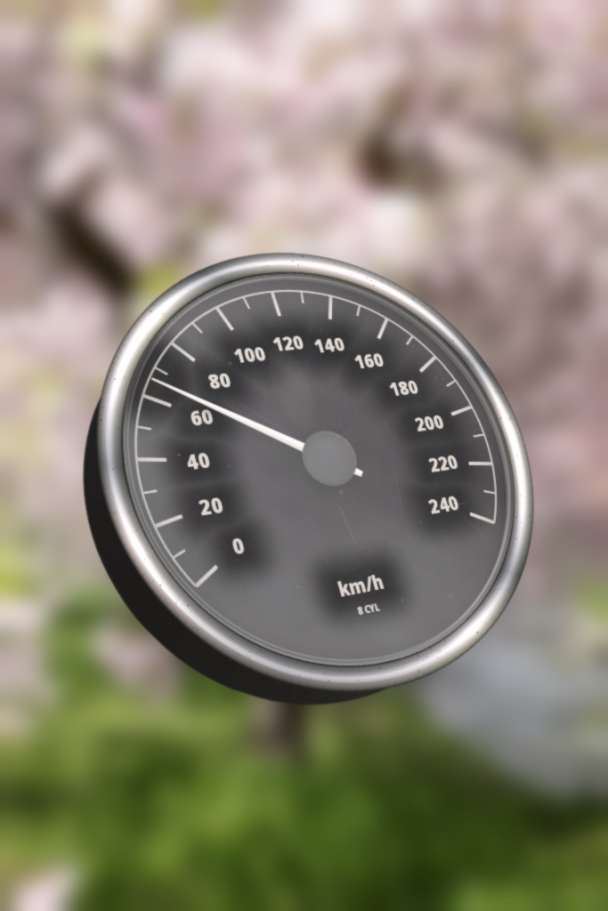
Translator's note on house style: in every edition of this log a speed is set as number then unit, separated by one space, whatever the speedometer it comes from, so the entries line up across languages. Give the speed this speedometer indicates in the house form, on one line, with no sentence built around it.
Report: 65 km/h
